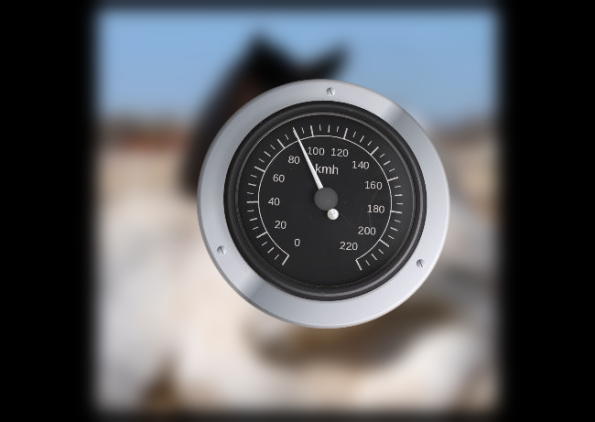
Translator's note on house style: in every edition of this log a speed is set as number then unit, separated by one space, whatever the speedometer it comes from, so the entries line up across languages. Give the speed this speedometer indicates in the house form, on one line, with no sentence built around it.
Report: 90 km/h
